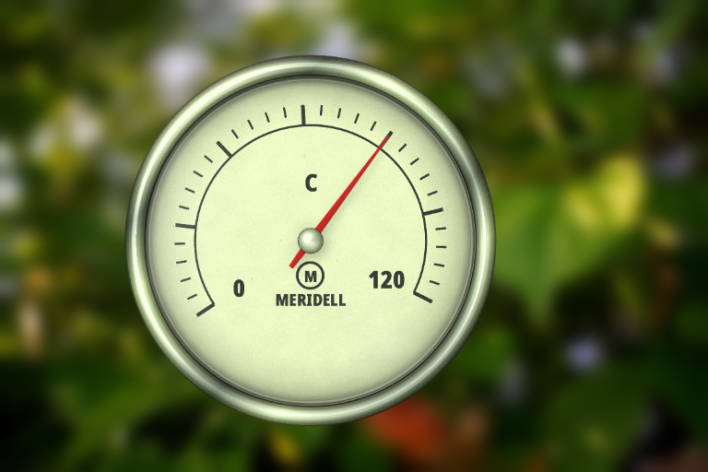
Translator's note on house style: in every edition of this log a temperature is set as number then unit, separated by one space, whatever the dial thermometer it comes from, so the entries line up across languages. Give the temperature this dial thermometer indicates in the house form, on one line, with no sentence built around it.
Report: 80 °C
